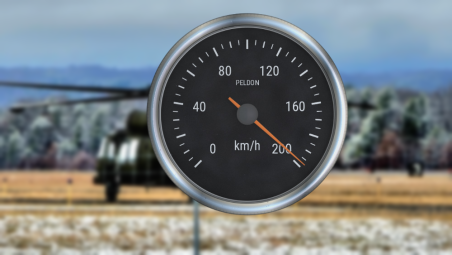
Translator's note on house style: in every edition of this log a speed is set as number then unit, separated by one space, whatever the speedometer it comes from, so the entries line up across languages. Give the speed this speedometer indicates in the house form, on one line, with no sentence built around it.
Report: 197.5 km/h
